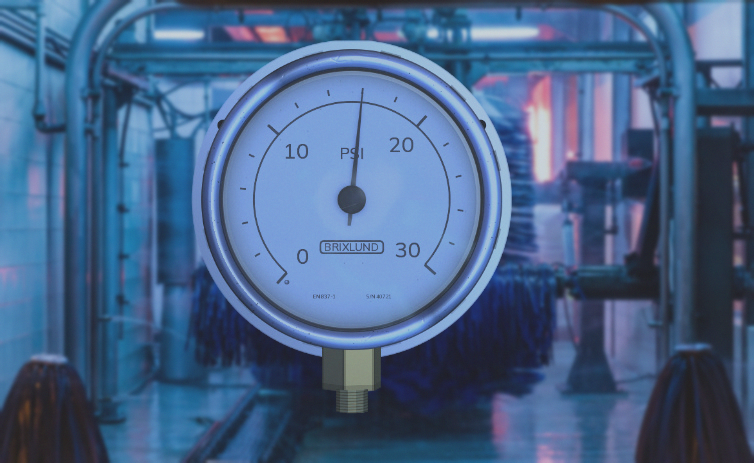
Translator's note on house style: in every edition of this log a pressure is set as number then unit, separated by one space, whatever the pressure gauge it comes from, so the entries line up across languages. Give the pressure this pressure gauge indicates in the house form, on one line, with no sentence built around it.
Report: 16 psi
